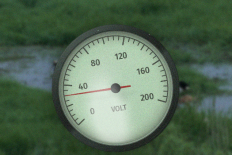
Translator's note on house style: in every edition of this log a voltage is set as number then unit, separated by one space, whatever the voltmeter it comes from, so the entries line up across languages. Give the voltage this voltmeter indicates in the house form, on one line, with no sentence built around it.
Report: 30 V
